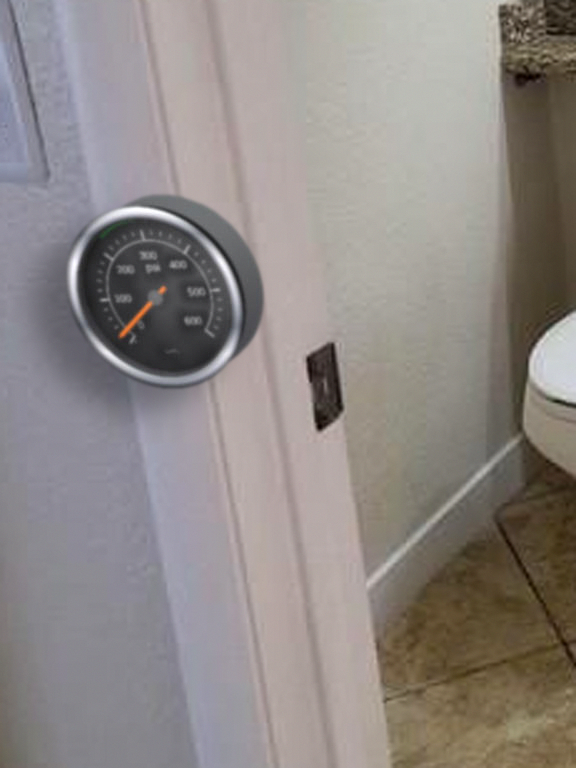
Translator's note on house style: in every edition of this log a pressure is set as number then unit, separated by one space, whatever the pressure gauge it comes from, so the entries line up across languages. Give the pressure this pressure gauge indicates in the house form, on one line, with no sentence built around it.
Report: 20 psi
